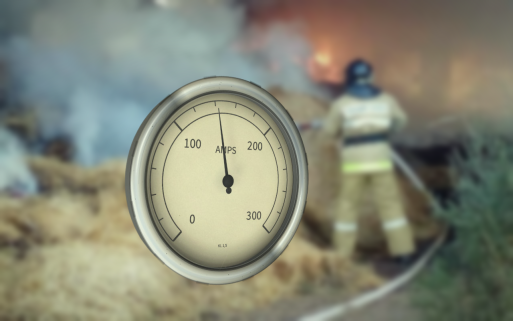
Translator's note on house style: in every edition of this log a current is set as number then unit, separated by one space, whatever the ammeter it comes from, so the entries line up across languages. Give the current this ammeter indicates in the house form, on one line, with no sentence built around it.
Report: 140 A
